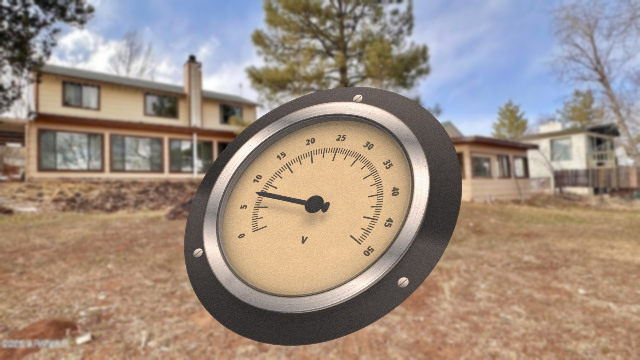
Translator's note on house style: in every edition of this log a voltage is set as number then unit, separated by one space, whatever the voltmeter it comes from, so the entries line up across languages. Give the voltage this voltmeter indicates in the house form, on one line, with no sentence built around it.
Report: 7.5 V
